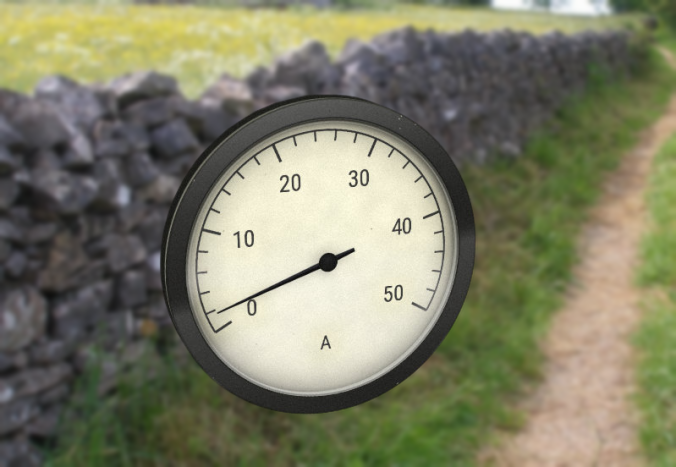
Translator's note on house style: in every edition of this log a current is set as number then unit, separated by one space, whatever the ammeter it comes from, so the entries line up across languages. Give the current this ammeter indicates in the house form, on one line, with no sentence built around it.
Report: 2 A
